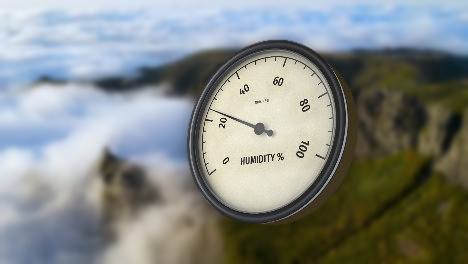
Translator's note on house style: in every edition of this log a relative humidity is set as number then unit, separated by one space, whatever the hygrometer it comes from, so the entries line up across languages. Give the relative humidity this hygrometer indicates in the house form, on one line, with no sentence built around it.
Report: 24 %
